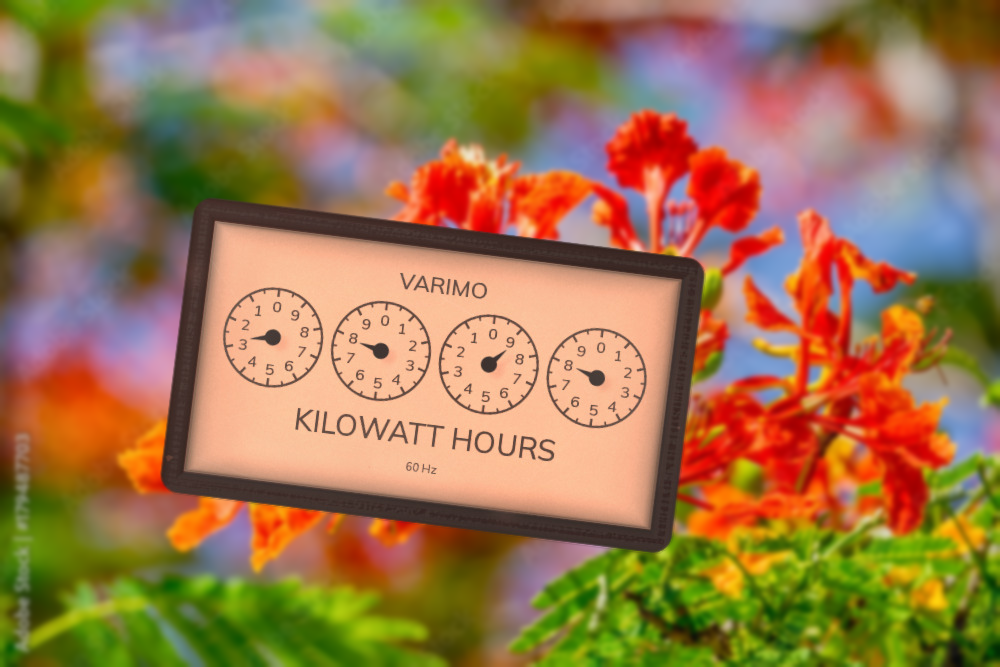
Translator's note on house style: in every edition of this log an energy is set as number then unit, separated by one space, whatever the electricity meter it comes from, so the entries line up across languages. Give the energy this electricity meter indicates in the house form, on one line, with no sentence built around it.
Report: 2788 kWh
